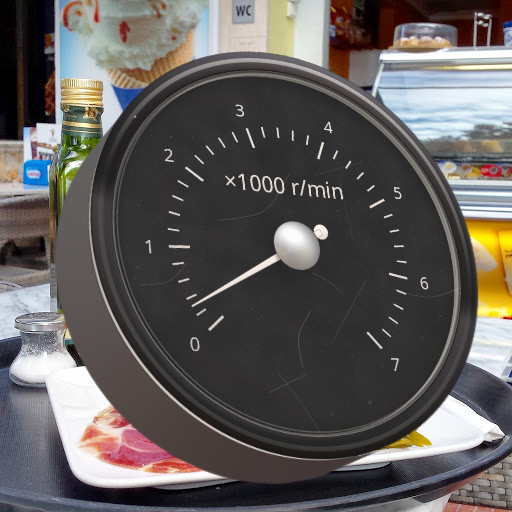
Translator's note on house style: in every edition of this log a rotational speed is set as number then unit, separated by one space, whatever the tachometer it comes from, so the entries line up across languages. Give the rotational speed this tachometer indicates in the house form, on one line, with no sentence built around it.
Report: 300 rpm
